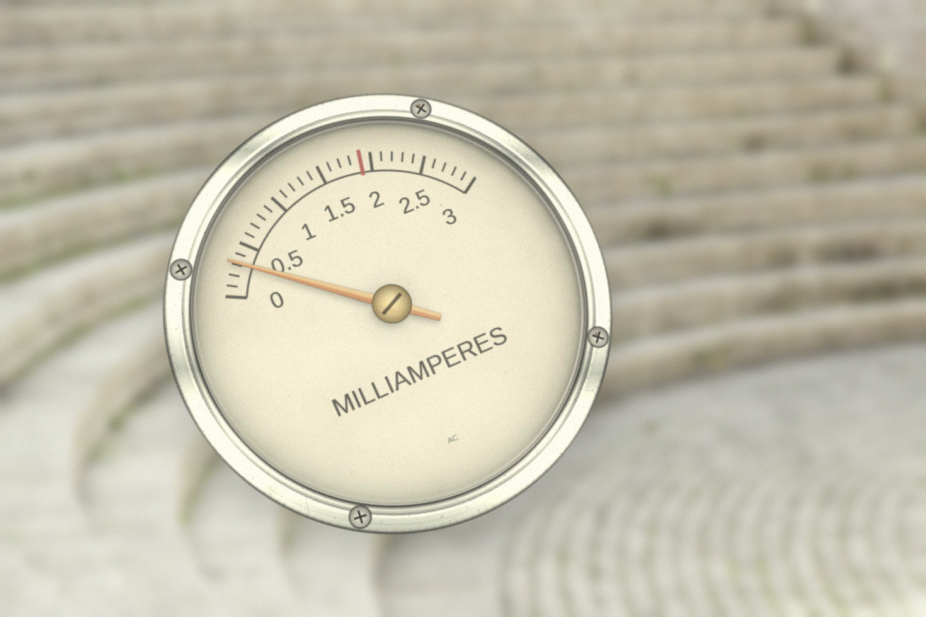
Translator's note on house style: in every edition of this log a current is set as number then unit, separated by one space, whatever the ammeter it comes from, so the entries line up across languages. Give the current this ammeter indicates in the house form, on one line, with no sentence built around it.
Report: 0.3 mA
